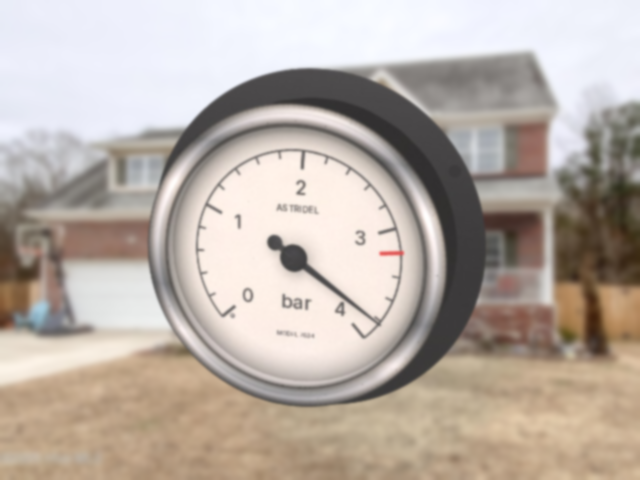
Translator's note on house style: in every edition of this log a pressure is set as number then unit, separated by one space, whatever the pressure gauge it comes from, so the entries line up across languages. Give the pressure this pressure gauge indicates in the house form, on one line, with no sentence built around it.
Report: 3.8 bar
